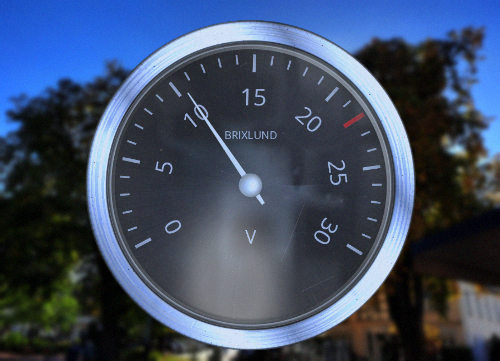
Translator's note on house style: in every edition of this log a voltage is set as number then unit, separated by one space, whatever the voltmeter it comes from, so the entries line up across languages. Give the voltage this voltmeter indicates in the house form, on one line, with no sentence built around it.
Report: 10.5 V
